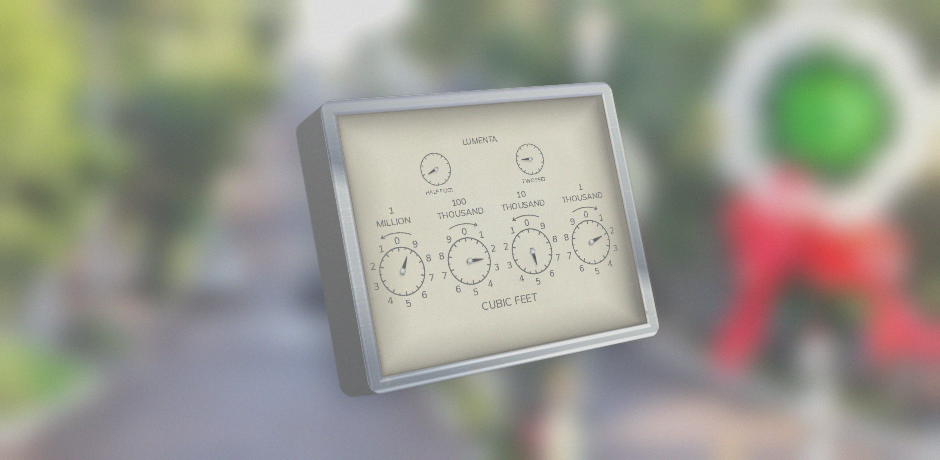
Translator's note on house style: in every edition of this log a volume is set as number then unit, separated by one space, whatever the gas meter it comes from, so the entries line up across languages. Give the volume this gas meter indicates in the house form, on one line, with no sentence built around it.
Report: 925200 ft³
